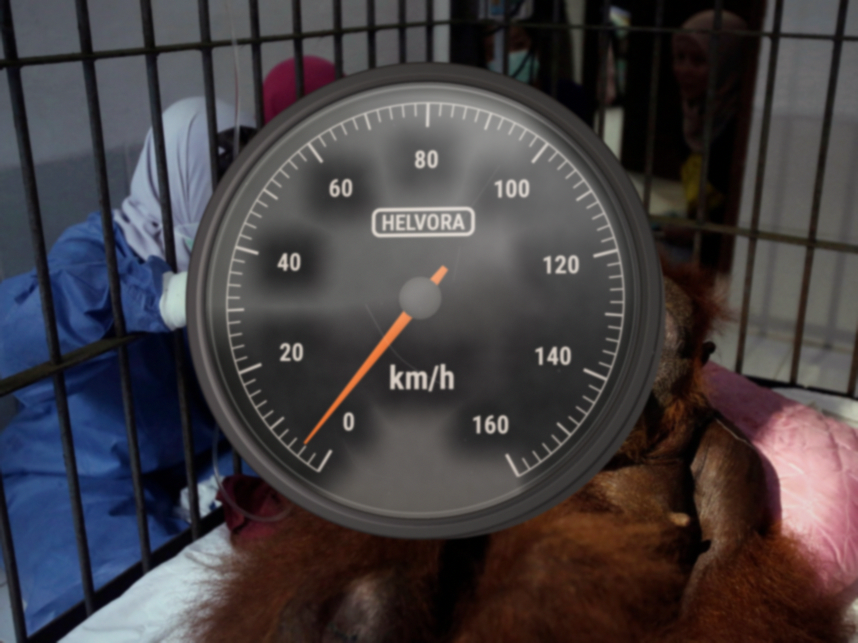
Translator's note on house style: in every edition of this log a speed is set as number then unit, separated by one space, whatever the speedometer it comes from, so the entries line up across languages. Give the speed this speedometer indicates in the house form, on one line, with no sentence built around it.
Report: 4 km/h
